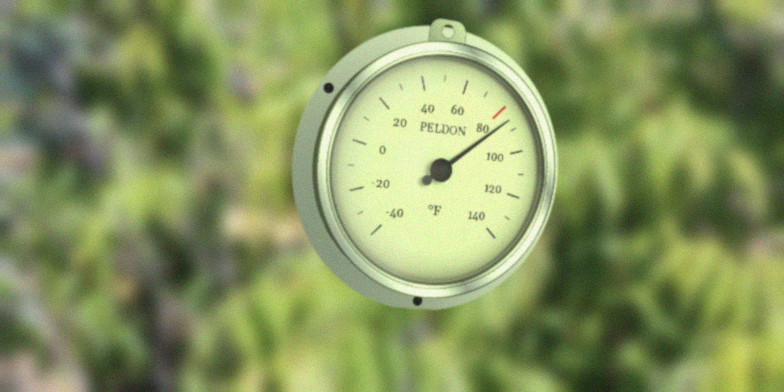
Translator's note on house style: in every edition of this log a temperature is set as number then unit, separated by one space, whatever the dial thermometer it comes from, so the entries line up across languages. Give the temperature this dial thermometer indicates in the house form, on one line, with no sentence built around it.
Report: 85 °F
